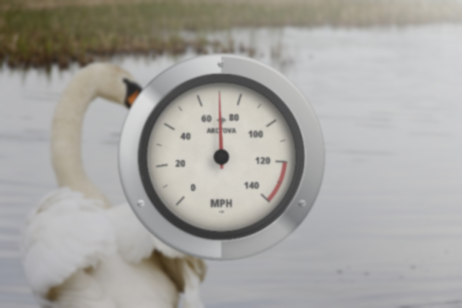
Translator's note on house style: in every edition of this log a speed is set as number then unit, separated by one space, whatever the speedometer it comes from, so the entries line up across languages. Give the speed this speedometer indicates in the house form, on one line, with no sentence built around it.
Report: 70 mph
